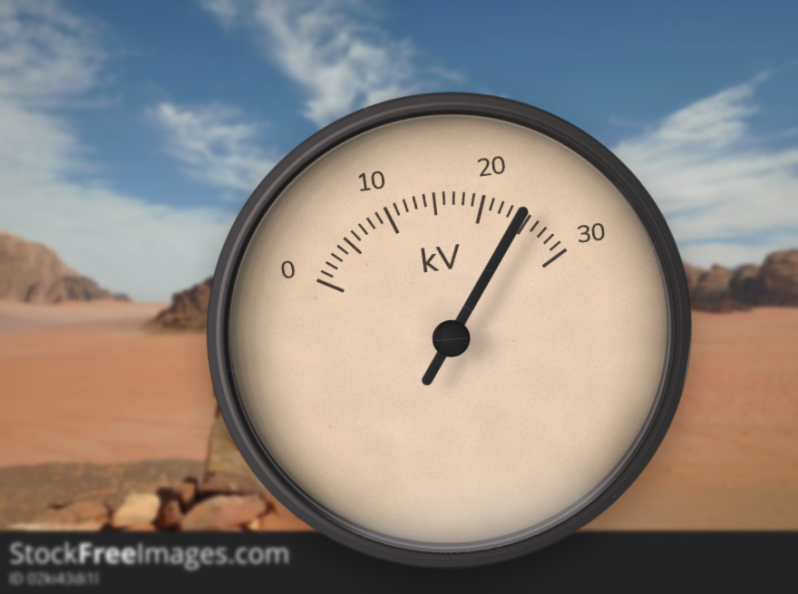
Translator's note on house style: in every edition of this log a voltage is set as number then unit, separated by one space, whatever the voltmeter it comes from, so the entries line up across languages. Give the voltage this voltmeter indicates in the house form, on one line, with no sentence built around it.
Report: 24 kV
